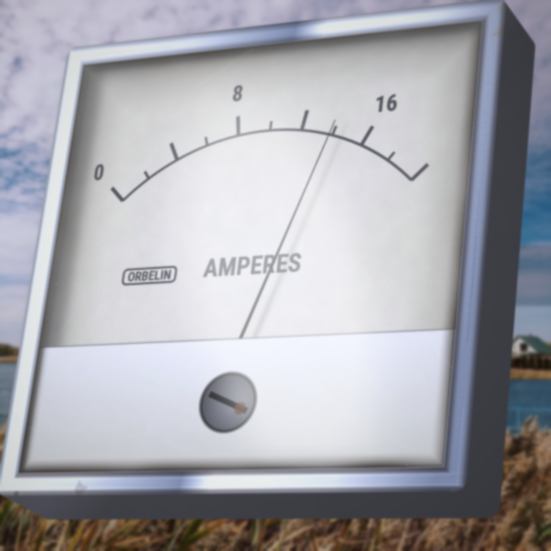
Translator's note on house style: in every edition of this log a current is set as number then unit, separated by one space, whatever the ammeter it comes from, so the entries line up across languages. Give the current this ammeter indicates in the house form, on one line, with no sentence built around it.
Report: 14 A
